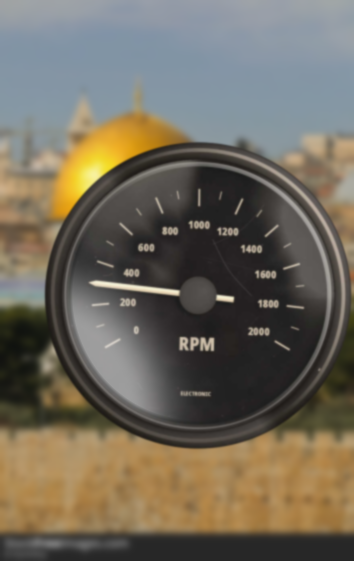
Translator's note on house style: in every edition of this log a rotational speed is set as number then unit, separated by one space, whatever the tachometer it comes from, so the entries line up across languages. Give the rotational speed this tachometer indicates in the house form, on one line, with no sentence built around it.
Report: 300 rpm
